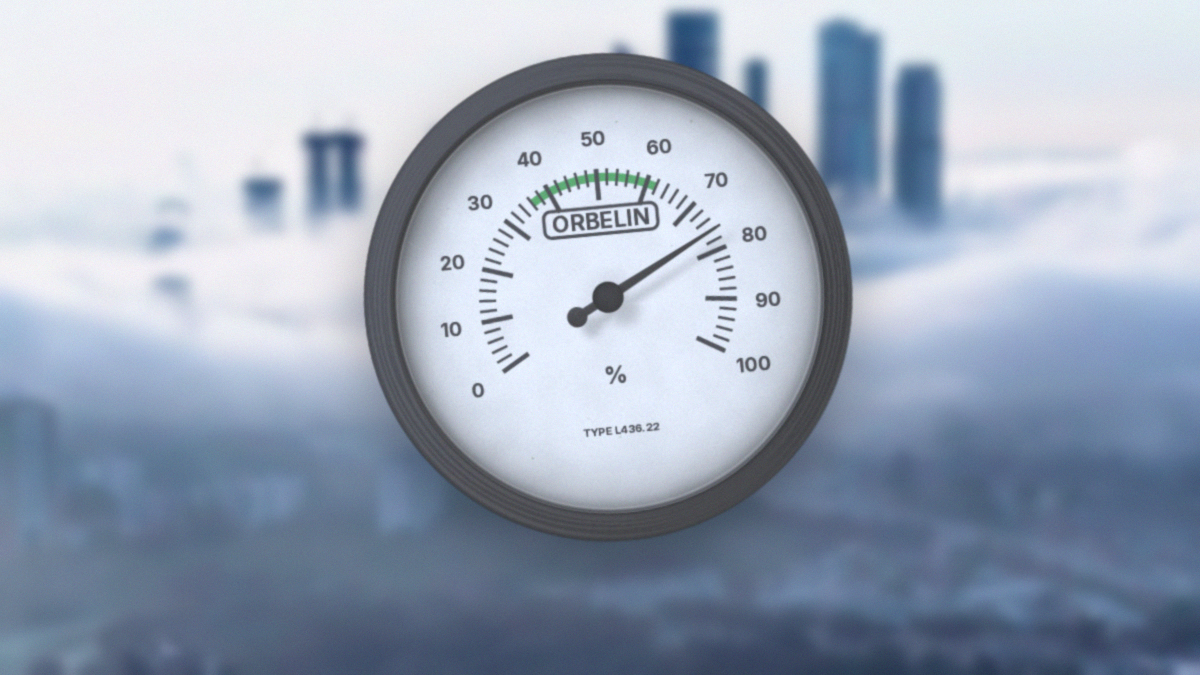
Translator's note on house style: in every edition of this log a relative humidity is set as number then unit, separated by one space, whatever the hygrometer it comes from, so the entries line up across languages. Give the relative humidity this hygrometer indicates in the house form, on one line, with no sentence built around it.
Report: 76 %
